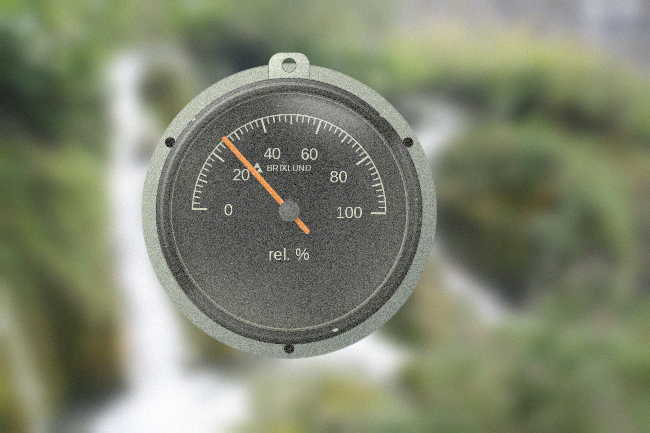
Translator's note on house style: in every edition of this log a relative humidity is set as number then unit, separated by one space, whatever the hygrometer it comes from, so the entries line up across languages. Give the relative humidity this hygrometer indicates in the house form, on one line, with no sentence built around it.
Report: 26 %
